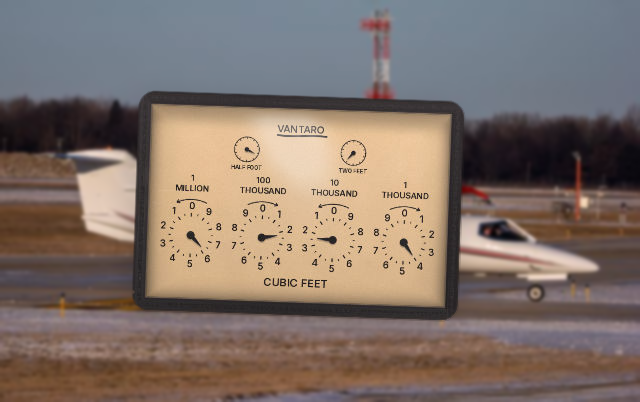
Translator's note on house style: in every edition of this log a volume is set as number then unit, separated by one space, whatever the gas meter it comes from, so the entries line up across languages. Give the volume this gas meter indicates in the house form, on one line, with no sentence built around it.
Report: 622400 ft³
